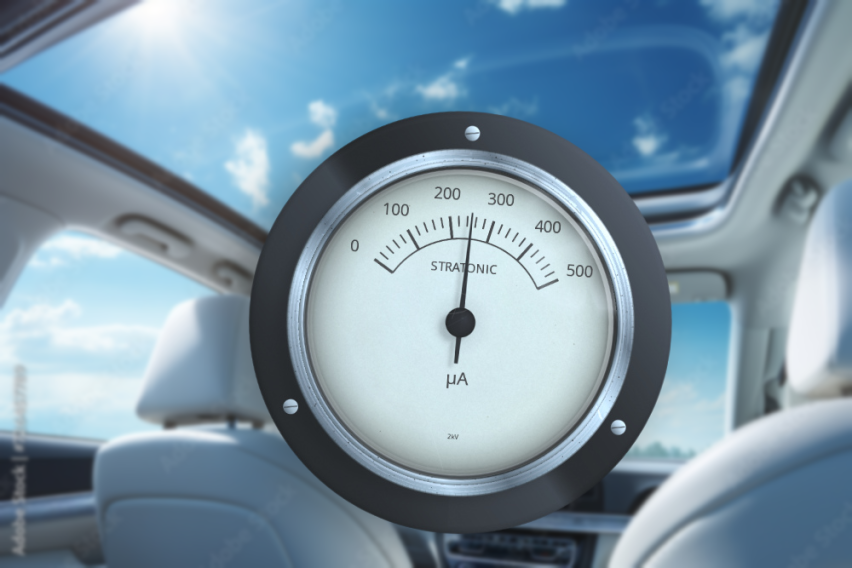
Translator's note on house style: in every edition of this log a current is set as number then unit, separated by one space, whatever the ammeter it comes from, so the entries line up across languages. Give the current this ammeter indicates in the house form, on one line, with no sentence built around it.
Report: 250 µA
